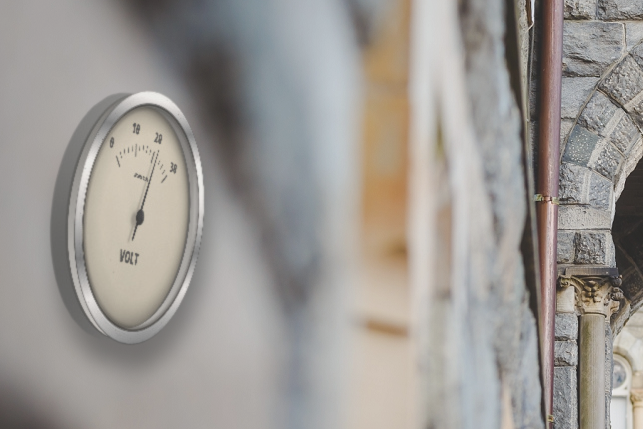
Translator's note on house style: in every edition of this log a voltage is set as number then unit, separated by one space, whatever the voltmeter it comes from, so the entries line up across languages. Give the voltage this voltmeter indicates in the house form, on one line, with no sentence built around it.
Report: 20 V
